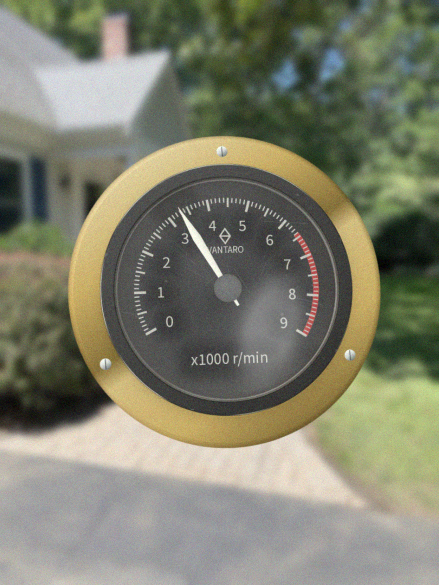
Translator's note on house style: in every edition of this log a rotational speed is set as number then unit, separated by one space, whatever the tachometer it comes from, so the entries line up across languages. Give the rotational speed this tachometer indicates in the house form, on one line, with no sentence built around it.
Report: 3300 rpm
